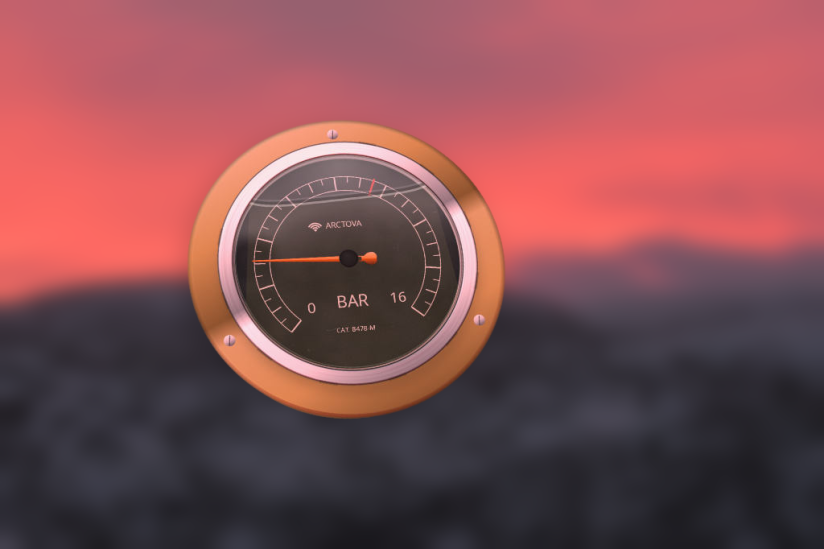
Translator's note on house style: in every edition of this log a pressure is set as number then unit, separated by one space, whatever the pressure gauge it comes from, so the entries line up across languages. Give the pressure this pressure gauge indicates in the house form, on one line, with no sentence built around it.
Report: 3 bar
